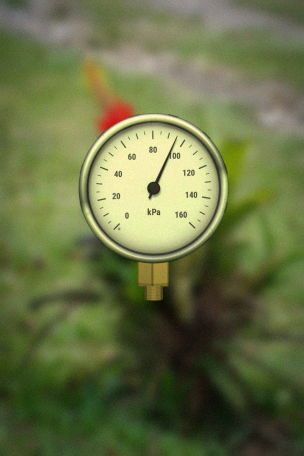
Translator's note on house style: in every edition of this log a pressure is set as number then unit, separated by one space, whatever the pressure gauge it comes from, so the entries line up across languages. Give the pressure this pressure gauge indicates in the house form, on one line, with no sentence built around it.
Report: 95 kPa
